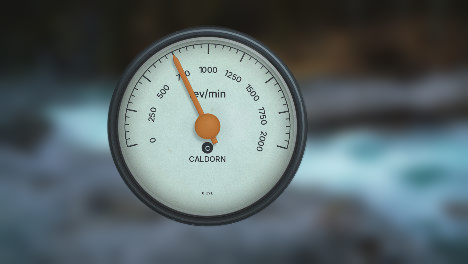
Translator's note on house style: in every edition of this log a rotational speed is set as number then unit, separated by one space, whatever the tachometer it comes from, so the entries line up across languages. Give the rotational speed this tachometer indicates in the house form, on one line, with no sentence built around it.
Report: 750 rpm
